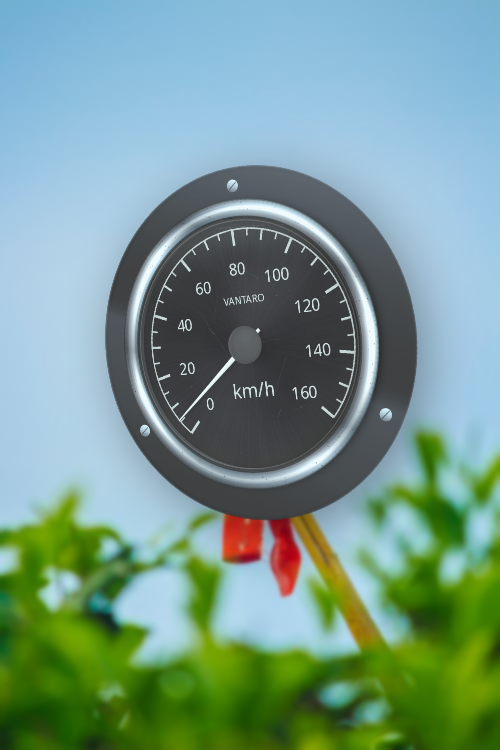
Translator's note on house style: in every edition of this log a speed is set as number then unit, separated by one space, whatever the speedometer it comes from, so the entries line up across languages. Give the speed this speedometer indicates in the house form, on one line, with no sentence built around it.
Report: 5 km/h
